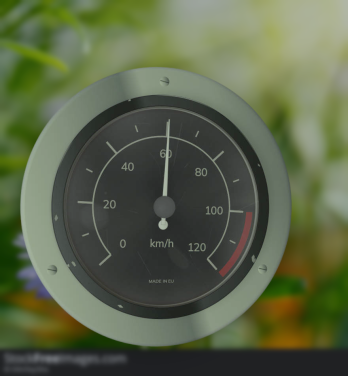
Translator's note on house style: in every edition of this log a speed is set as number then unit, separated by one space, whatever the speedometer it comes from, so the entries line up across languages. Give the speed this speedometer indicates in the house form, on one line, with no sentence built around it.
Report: 60 km/h
